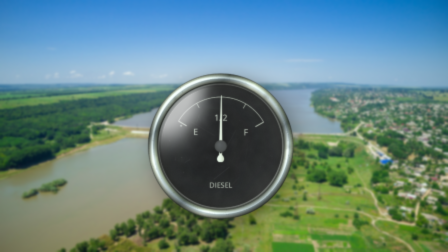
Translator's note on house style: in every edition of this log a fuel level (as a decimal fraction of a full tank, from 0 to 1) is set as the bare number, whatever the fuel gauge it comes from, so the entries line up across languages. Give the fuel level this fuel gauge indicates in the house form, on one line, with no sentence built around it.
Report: 0.5
